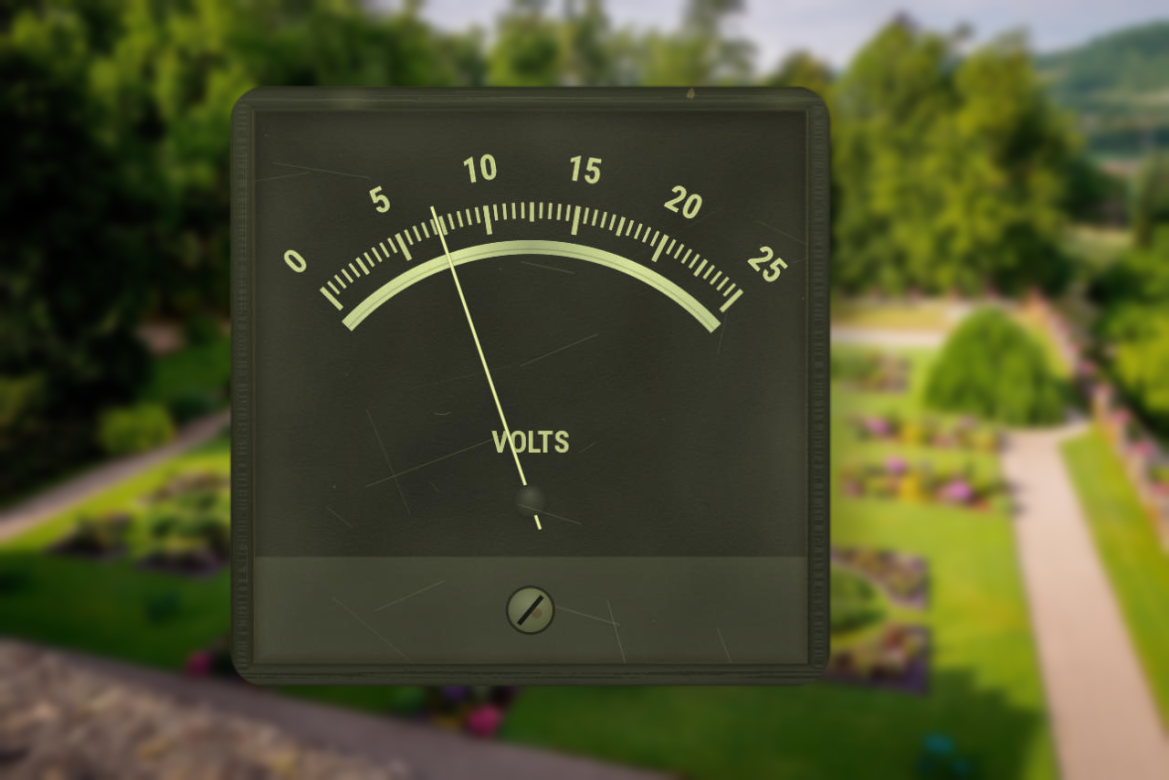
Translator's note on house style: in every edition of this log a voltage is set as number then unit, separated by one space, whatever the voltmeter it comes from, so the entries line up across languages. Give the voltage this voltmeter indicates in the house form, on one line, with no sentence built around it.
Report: 7.25 V
